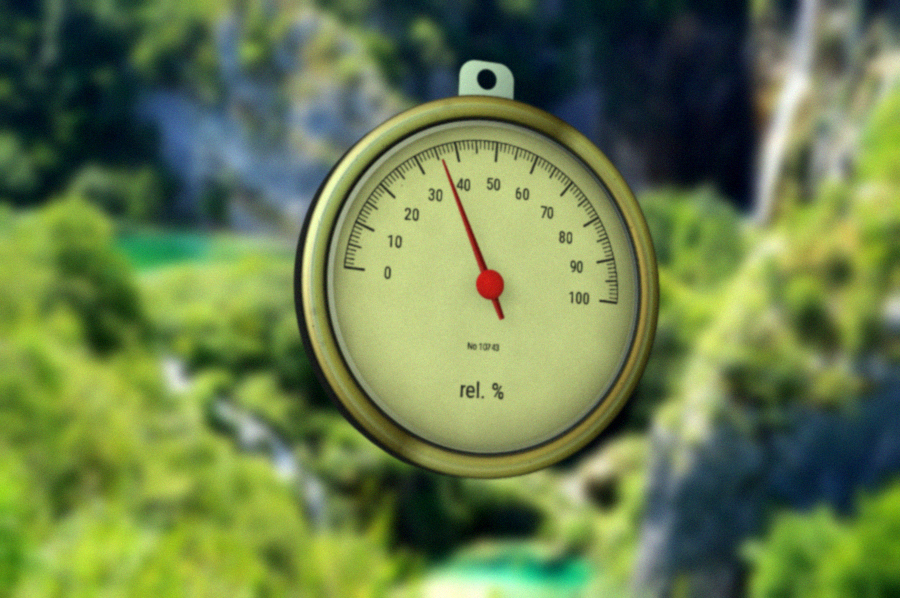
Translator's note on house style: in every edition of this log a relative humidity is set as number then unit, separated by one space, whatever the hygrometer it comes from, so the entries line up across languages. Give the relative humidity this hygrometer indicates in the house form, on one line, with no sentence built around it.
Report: 35 %
